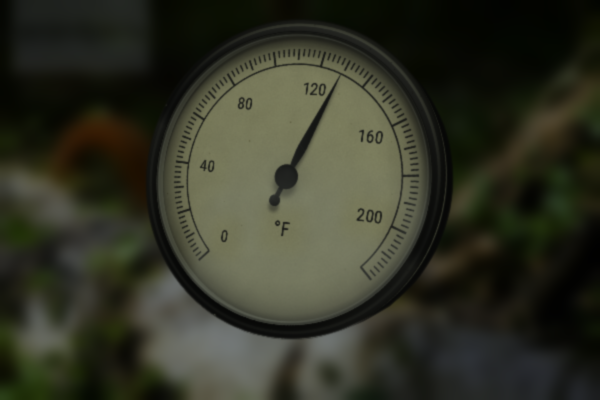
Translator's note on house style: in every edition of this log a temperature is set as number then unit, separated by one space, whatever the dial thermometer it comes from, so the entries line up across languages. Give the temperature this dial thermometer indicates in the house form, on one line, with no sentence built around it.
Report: 130 °F
